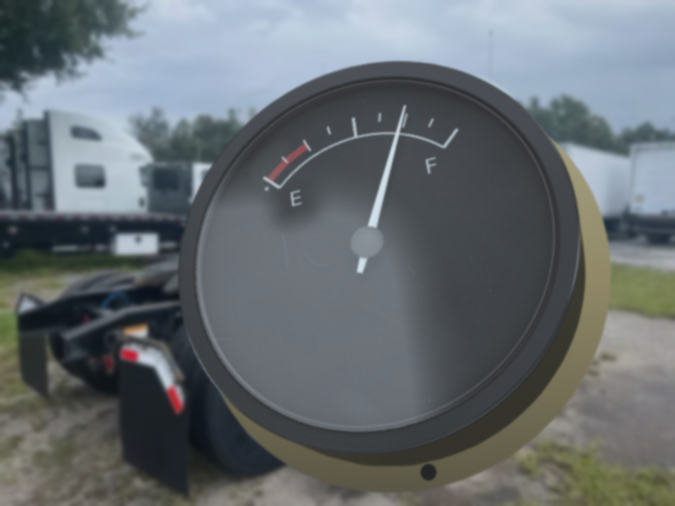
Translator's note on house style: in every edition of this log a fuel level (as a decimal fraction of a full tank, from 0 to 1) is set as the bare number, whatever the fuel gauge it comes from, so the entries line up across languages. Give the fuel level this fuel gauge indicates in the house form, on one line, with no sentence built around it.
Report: 0.75
